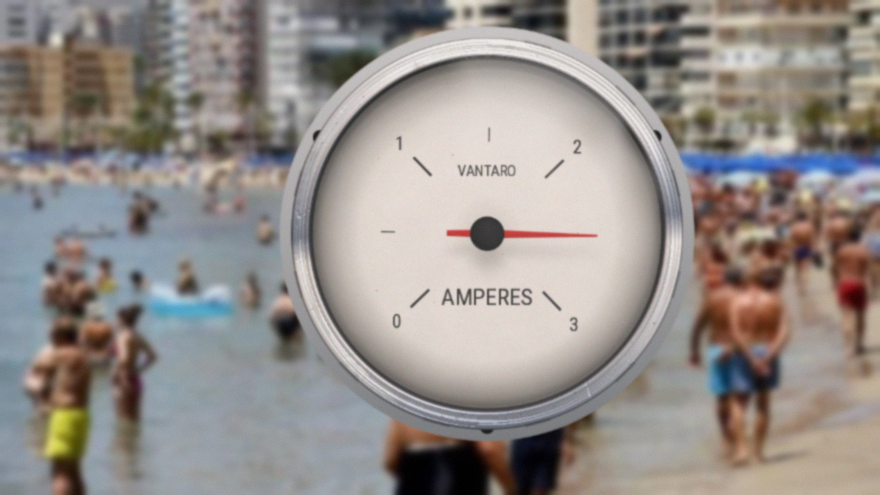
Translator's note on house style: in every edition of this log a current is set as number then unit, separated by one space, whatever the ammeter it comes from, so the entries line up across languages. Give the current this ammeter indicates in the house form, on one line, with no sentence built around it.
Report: 2.5 A
